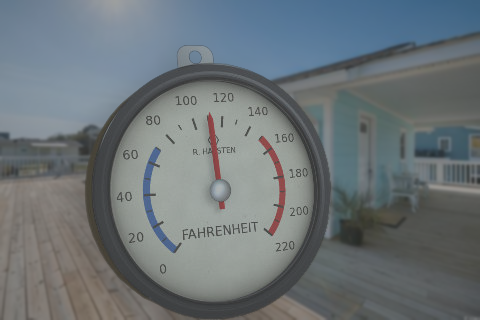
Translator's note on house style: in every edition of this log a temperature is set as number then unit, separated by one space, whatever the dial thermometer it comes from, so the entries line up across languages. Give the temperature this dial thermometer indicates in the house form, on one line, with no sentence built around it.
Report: 110 °F
